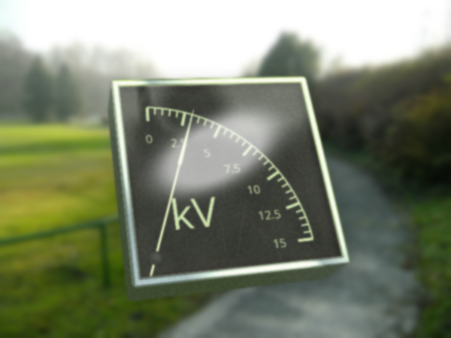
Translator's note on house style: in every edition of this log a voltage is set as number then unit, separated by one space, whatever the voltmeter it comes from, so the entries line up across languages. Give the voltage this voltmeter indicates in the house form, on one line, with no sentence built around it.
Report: 3 kV
